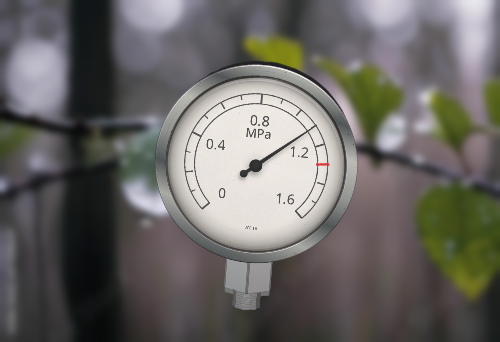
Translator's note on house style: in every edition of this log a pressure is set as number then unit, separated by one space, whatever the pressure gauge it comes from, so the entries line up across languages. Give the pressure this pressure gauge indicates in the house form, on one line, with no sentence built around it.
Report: 1.1 MPa
